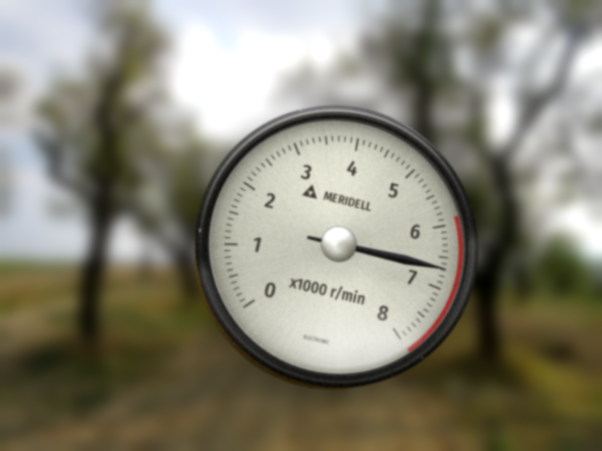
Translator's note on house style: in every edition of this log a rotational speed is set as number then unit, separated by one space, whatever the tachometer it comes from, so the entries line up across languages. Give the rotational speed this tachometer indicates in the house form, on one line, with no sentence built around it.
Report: 6700 rpm
